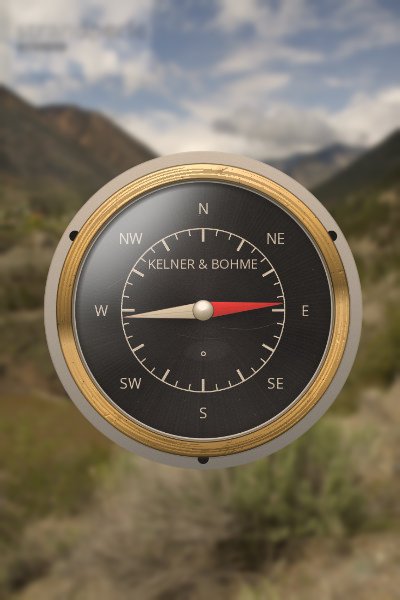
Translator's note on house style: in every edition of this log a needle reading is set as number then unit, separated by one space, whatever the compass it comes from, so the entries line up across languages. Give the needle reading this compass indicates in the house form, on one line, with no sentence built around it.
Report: 85 °
